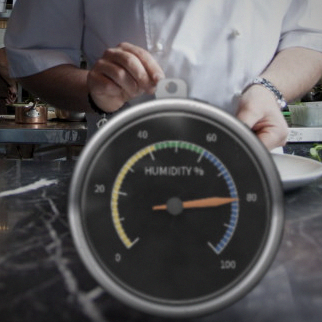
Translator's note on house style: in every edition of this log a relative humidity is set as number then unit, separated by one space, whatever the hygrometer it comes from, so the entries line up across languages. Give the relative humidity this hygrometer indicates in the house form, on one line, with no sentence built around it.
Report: 80 %
